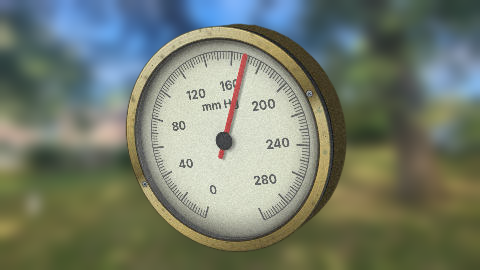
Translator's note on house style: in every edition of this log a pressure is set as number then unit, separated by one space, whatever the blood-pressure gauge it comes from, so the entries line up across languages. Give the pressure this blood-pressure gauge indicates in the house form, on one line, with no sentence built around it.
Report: 170 mmHg
